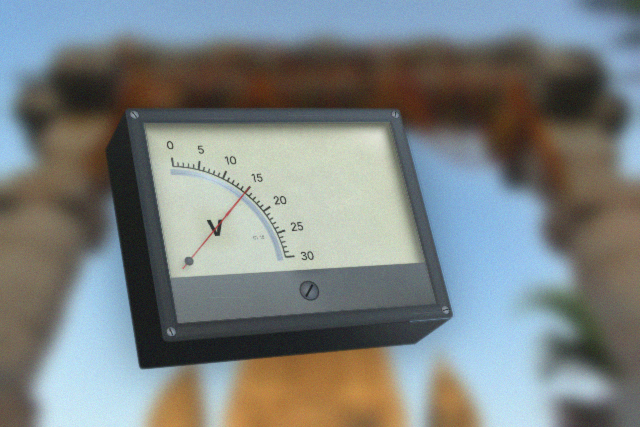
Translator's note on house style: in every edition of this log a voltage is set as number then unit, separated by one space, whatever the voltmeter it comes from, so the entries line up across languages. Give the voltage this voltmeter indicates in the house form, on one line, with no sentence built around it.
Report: 15 V
